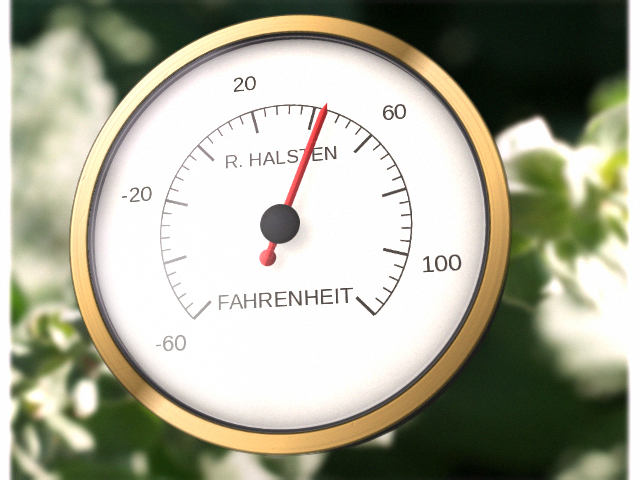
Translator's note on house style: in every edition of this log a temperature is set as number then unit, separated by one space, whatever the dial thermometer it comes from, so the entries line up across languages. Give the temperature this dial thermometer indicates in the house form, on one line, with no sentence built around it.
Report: 44 °F
